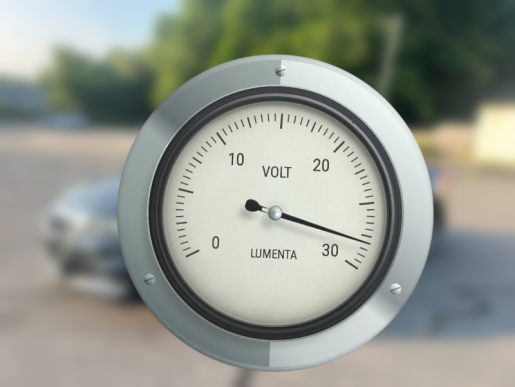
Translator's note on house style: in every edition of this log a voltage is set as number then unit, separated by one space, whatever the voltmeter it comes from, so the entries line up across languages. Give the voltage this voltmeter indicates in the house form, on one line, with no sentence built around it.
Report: 28 V
